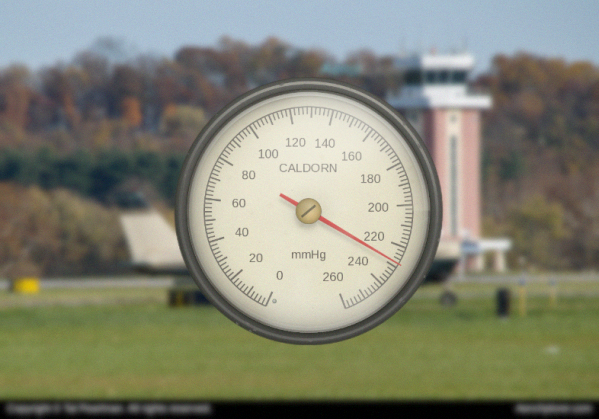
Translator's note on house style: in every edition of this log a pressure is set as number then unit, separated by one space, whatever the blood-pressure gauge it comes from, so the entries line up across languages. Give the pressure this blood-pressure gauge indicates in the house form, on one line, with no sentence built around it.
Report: 228 mmHg
